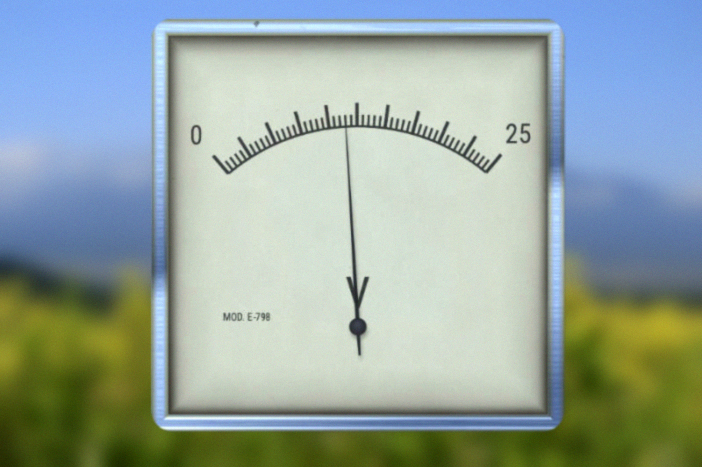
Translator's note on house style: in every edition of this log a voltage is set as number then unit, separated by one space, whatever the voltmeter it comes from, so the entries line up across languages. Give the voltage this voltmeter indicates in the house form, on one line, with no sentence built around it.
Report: 11.5 V
